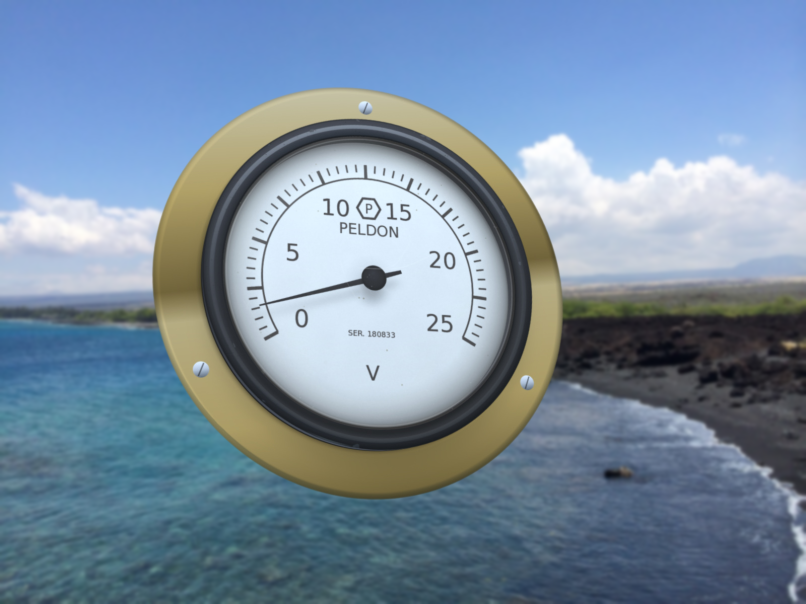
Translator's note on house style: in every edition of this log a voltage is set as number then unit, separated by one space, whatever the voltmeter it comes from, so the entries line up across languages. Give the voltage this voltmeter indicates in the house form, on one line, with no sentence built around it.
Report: 1.5 V
